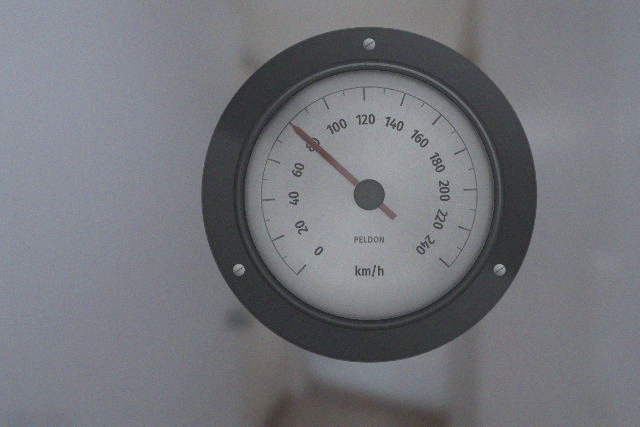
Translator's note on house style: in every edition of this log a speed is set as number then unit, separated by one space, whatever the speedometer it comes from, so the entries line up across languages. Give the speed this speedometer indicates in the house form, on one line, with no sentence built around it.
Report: 80 km/h
